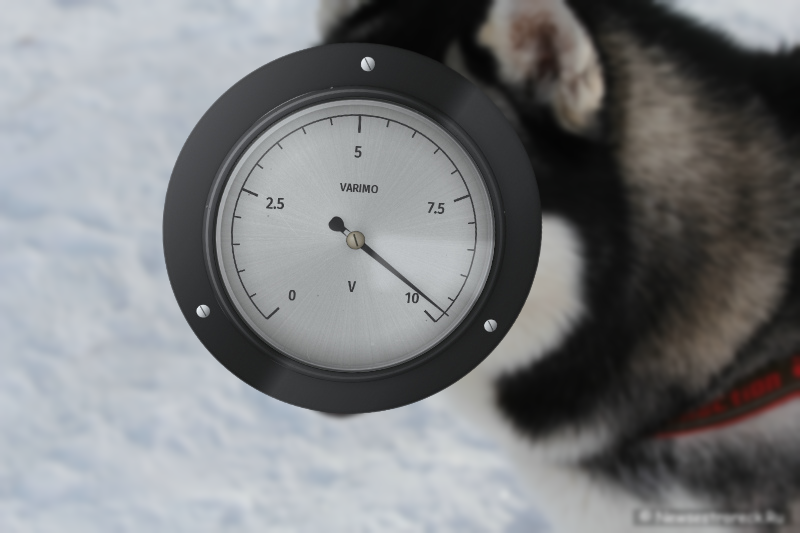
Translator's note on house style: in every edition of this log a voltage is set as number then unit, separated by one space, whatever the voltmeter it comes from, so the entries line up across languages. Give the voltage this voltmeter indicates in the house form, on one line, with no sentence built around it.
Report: 9.75 V
